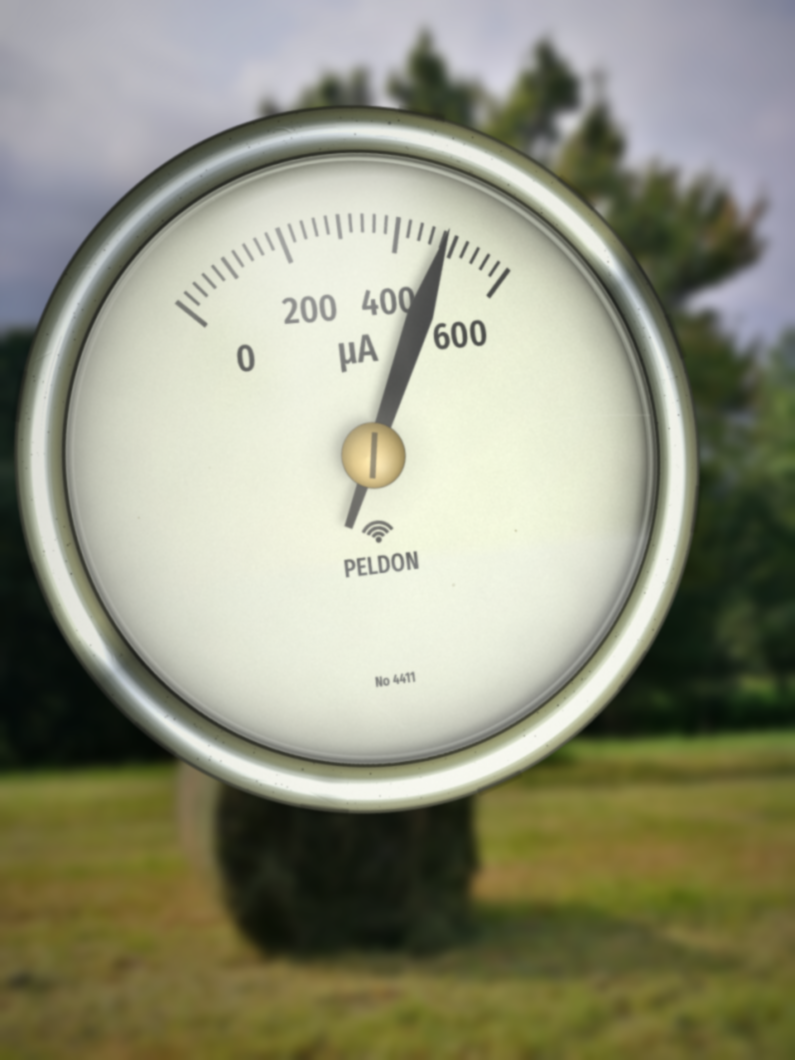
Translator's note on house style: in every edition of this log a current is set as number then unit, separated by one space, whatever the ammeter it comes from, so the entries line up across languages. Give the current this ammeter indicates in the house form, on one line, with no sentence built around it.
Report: 480 µA
